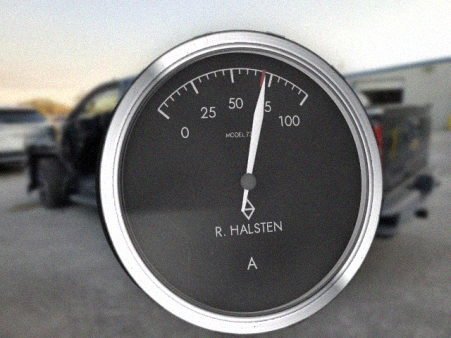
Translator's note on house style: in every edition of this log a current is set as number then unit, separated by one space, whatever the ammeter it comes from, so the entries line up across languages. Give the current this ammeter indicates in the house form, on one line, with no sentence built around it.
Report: 70 A
